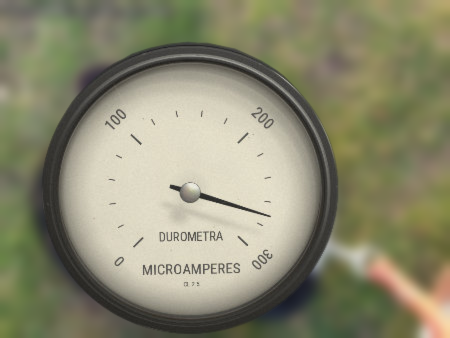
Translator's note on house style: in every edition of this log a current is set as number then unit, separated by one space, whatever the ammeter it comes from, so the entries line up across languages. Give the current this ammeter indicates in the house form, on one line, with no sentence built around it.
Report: 270 µA
